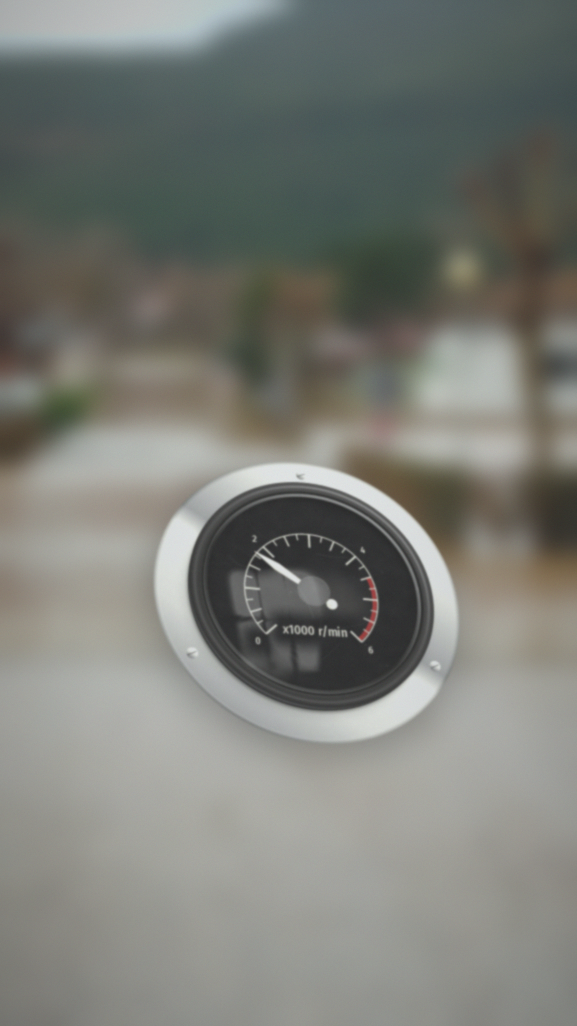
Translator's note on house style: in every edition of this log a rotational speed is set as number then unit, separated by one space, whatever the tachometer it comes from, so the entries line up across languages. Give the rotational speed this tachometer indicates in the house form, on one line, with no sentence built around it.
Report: 1750 rpm
